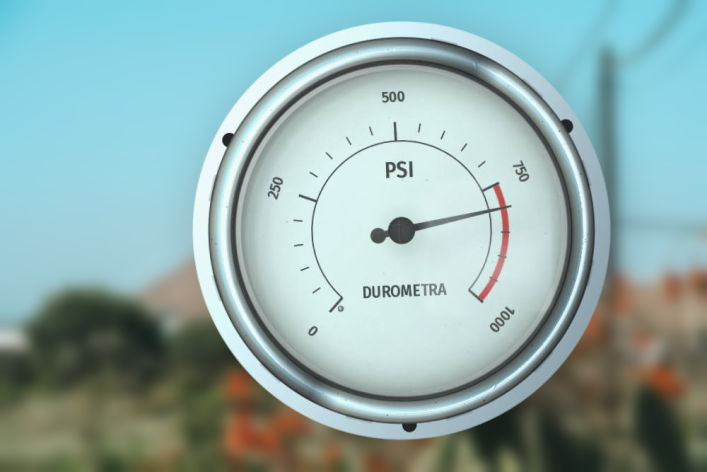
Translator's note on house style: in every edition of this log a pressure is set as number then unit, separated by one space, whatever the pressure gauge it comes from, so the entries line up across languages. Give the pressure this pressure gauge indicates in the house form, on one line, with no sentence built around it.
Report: 800 psi
